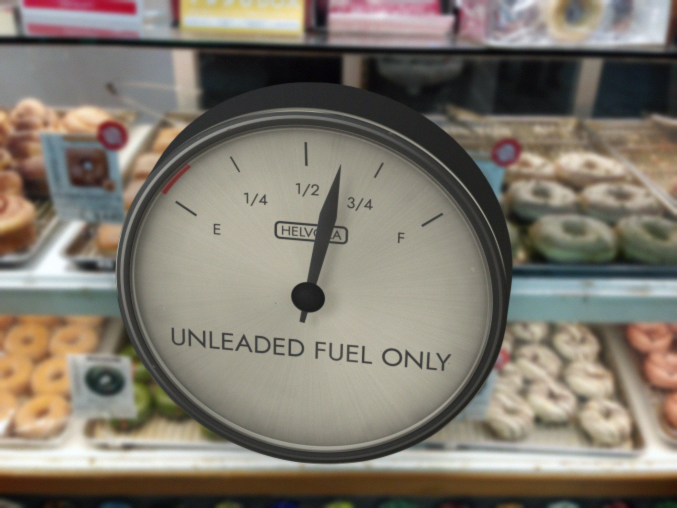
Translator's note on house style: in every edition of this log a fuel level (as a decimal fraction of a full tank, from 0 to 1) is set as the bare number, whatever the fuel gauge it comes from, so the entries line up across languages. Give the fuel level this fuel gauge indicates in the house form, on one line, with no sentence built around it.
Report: 0.625
